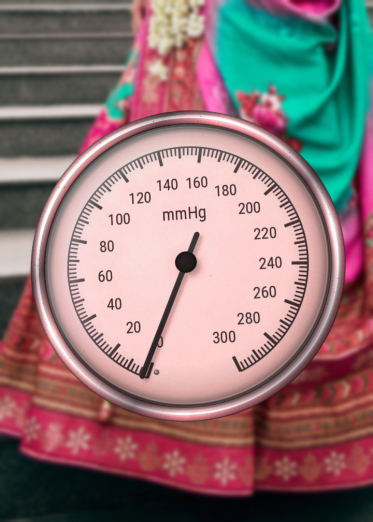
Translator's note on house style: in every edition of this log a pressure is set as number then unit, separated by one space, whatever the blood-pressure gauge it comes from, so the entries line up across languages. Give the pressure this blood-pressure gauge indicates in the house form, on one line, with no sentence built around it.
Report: 2 mmHg
